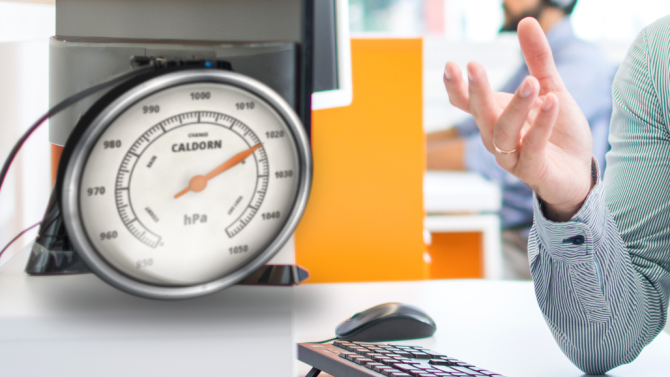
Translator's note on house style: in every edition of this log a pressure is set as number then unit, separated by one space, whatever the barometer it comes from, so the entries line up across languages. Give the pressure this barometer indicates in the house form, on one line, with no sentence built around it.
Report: 1020 hPa
